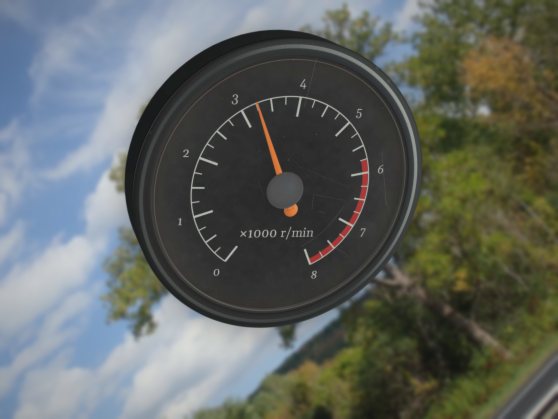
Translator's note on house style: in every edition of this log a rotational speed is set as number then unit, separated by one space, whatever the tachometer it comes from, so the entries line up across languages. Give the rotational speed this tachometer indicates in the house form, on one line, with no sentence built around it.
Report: 3250 rpm
